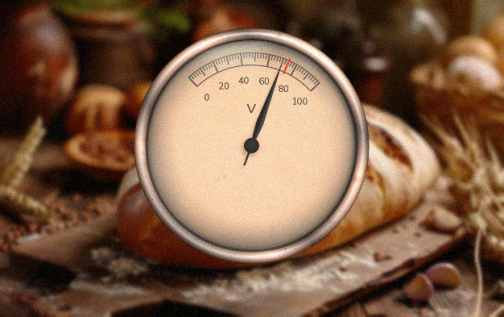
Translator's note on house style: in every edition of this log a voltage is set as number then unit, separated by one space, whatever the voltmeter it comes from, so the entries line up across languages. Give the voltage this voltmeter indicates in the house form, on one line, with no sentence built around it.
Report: 70 V
